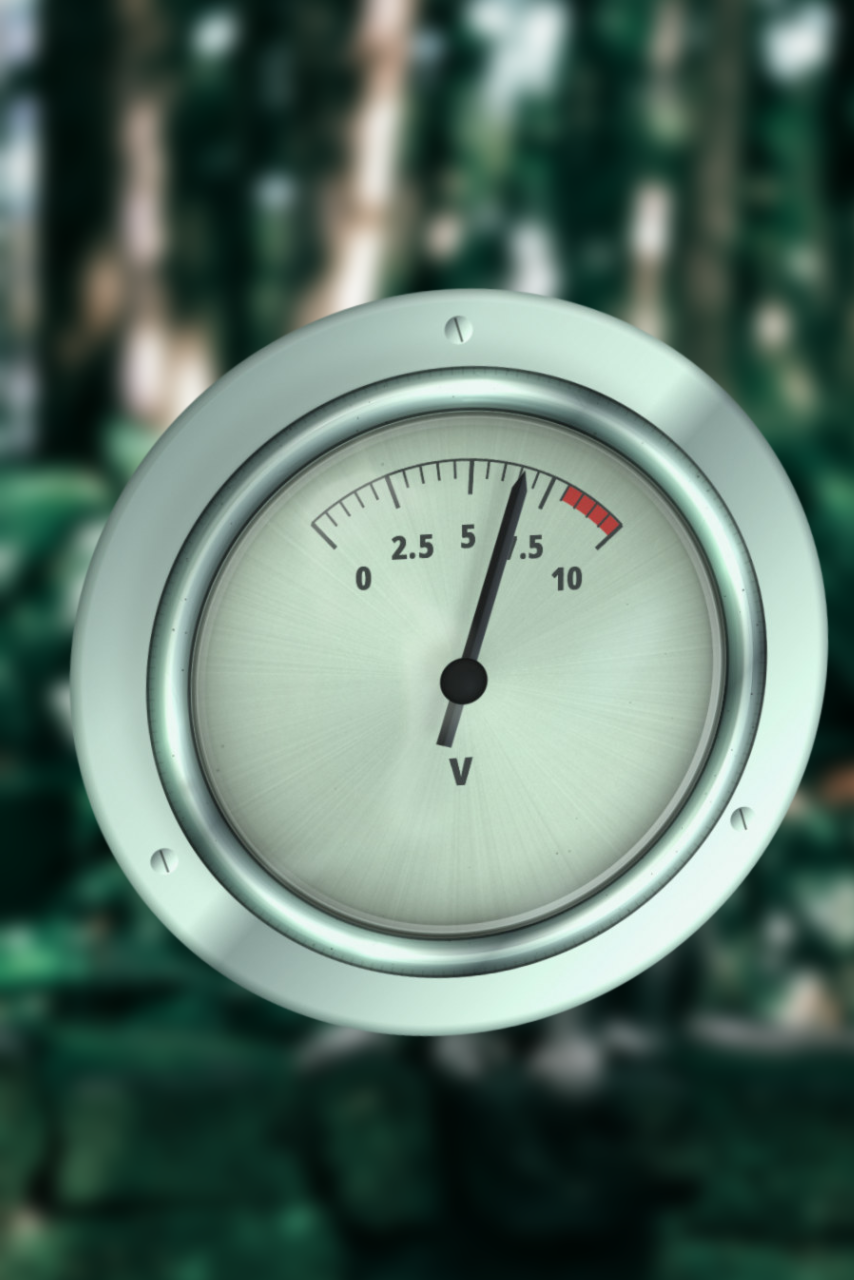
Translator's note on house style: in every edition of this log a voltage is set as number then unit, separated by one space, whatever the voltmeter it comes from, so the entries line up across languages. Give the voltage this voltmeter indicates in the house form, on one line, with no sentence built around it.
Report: 6.5 V
